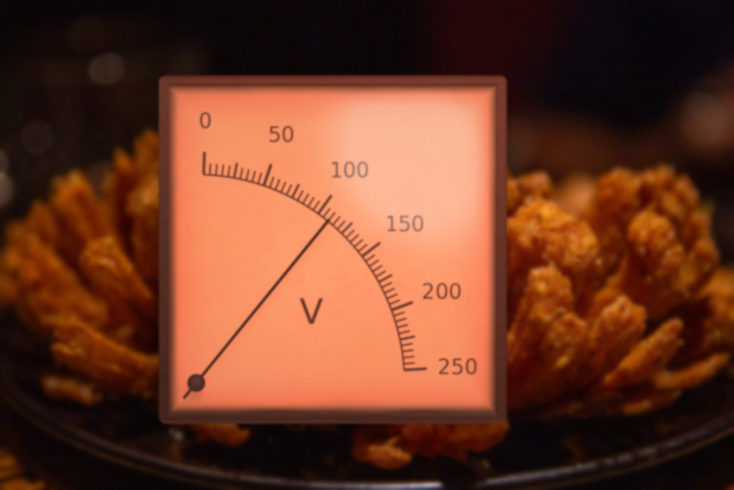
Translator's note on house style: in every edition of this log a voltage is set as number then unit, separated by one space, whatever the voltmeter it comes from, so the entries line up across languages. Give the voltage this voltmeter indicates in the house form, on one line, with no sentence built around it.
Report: 110 V
